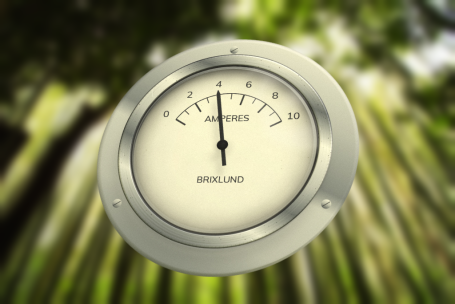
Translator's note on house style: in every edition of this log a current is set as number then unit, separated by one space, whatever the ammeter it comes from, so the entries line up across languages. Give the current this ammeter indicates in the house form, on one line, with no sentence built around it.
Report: 4 A
